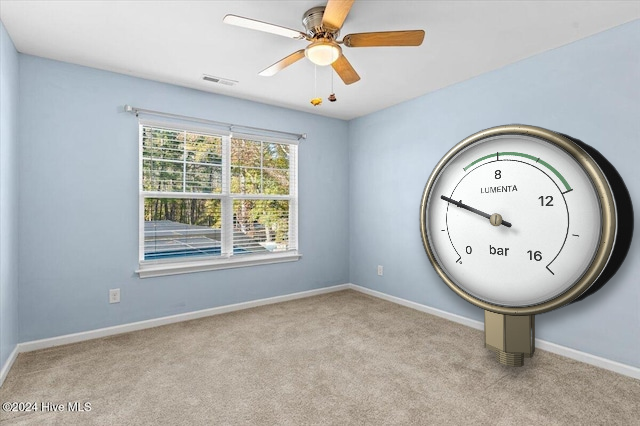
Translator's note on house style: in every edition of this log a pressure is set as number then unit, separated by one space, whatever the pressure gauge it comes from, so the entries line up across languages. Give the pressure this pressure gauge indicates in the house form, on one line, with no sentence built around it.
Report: 4 bar
